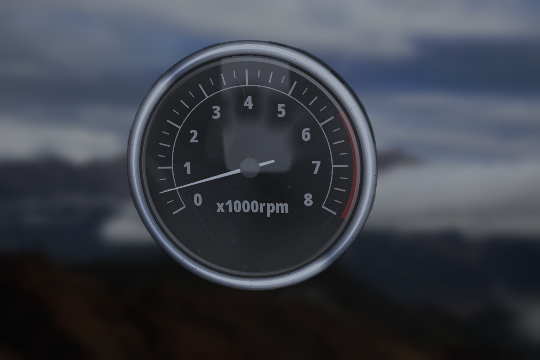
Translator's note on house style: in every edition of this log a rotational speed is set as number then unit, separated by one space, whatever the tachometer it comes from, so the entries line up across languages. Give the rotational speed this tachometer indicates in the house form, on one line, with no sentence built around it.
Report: 500 rpm
